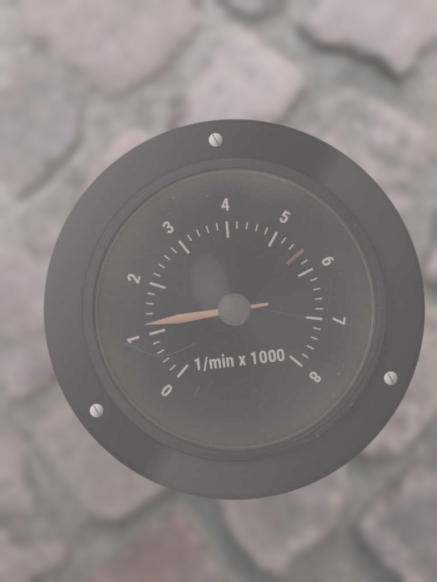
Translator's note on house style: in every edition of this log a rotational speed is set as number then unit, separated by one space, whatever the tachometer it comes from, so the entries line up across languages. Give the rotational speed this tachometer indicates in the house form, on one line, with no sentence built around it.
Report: 1200 rpm
